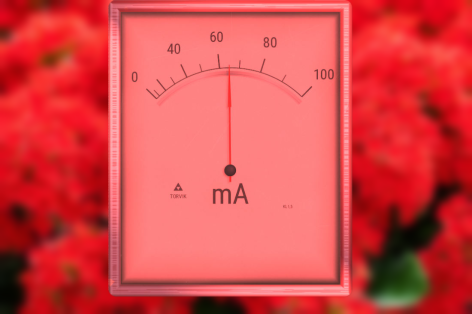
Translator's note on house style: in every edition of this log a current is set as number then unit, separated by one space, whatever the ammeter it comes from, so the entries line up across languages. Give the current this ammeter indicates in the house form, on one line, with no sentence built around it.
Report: 65 mA
